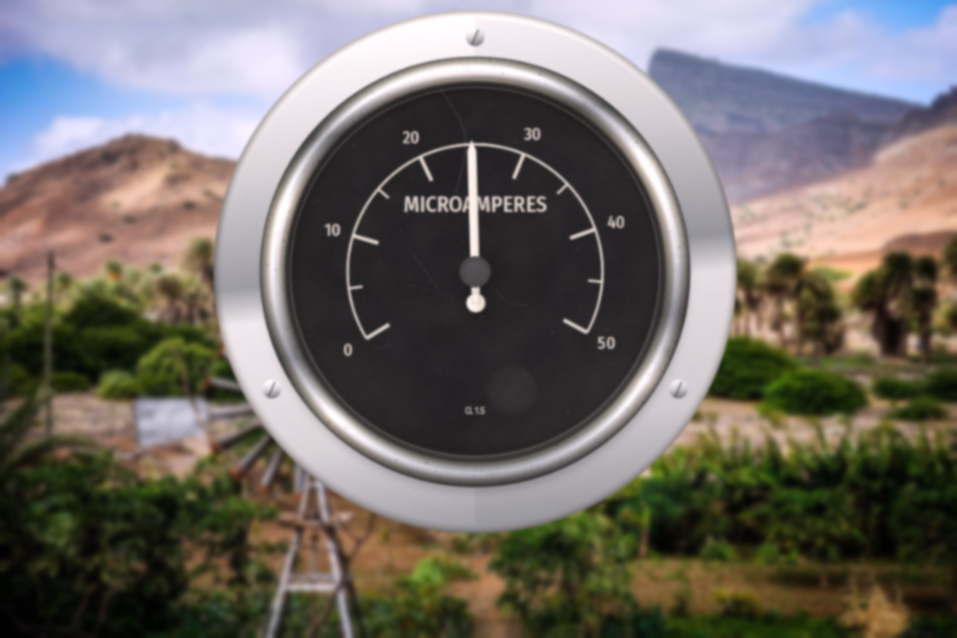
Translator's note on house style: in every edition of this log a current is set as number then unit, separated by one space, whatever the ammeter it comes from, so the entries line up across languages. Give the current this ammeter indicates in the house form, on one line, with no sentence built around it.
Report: 25 µA
